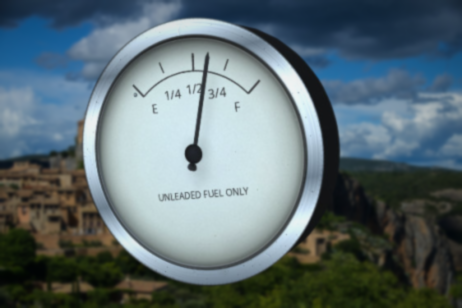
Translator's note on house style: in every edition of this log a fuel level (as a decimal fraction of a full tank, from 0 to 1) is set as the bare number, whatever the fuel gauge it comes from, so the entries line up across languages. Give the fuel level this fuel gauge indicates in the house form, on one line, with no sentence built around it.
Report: 0.625
